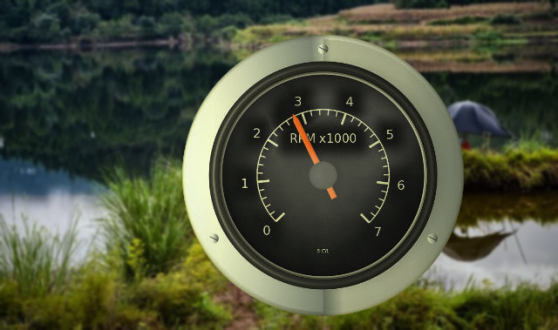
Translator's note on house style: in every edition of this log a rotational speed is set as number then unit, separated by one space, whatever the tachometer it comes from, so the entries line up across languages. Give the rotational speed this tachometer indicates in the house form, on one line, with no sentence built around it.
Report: 2800 rpm
